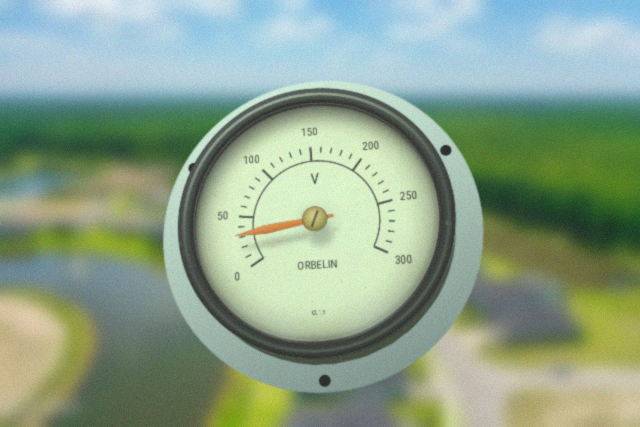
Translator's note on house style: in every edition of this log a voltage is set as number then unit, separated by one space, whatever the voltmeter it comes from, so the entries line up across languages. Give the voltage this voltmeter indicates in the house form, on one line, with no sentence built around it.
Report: 30 V
